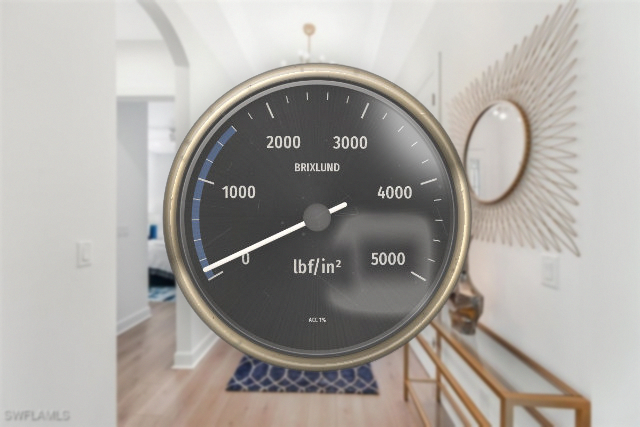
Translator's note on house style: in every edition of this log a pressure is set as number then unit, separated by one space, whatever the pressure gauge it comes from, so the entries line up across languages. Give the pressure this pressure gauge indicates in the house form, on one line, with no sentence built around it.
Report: 100 psi
